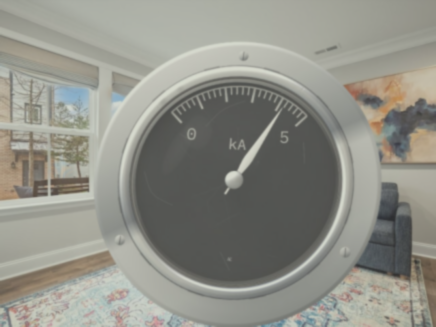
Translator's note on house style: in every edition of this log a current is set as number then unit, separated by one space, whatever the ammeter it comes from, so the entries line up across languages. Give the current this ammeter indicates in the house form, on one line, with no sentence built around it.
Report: 4.2 kA
